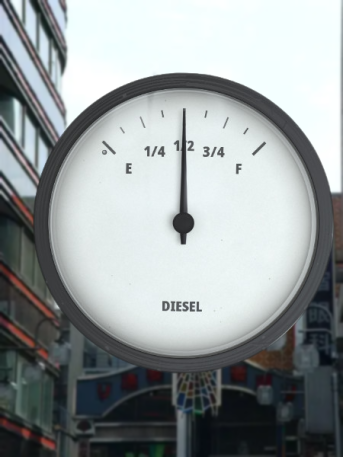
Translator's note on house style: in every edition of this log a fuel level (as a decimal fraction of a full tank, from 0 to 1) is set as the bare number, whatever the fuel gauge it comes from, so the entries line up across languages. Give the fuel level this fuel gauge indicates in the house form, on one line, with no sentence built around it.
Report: 0.5
